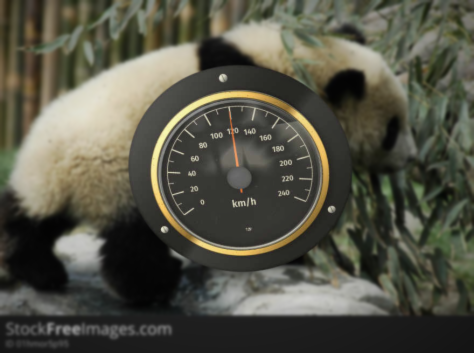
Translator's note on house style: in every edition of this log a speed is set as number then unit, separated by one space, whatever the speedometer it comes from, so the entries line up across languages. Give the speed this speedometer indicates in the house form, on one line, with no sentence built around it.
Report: 120 km/h
